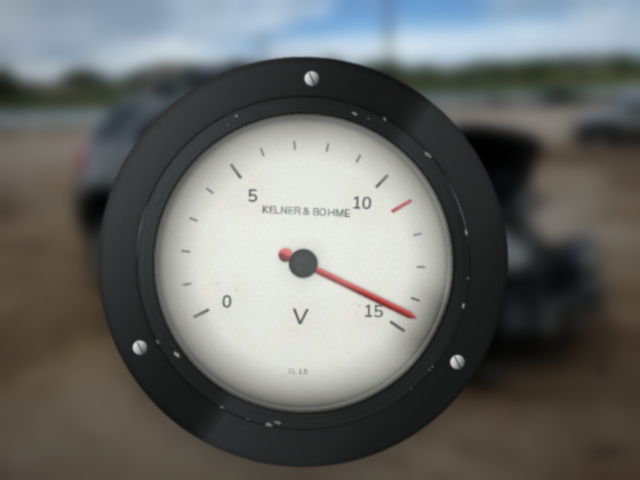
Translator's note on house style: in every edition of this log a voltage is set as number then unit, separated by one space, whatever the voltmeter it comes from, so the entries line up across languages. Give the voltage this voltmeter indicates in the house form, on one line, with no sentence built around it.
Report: 14.5 V
